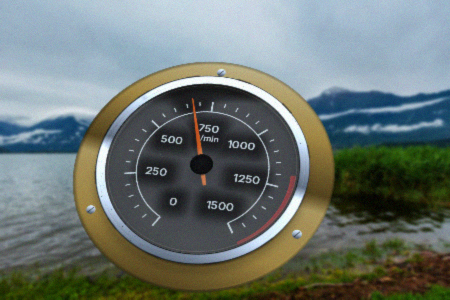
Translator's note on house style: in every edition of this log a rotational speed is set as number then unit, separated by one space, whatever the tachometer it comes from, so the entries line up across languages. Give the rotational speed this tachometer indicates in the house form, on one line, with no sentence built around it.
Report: 675 rpm
